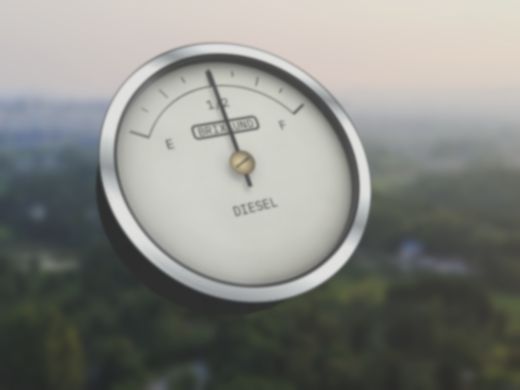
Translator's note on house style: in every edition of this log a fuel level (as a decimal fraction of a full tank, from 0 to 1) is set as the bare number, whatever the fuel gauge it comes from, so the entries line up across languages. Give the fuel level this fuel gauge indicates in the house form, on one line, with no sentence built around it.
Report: 0.5
